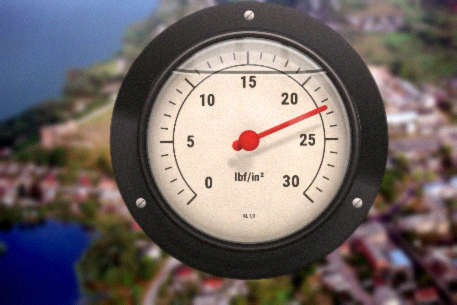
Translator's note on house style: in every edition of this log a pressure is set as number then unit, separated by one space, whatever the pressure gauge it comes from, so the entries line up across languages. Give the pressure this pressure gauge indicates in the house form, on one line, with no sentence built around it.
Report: 22.5 psi
